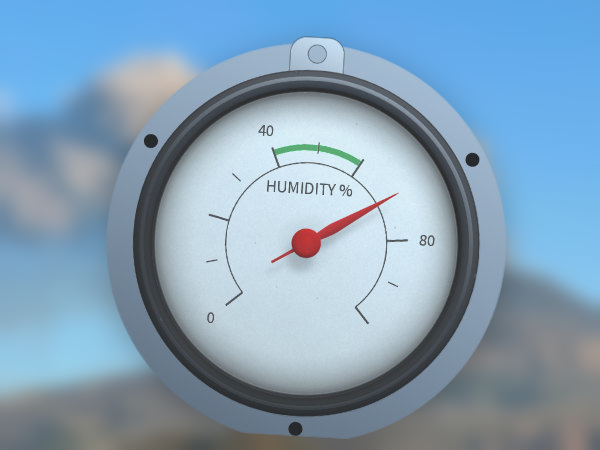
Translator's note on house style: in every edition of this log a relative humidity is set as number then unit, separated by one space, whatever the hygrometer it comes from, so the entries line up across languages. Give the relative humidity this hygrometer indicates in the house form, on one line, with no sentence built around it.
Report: 70 %
